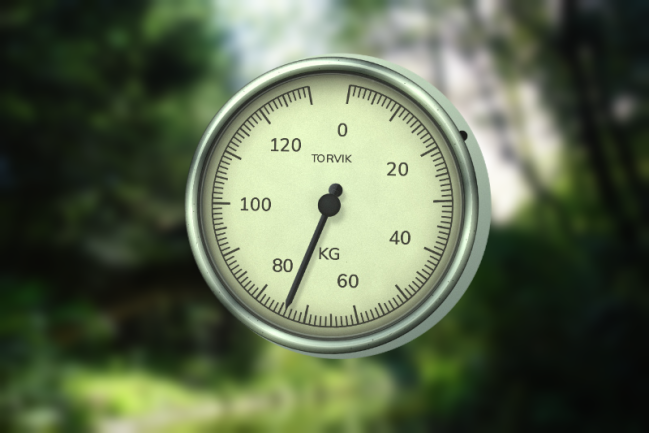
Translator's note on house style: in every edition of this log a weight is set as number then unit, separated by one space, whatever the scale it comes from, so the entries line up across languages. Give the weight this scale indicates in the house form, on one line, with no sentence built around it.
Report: 74 kg
